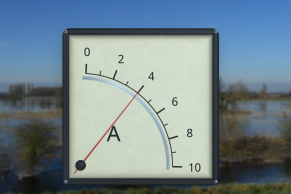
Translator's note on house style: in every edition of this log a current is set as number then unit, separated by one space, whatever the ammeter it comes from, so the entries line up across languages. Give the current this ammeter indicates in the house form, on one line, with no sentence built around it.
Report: 4 A
